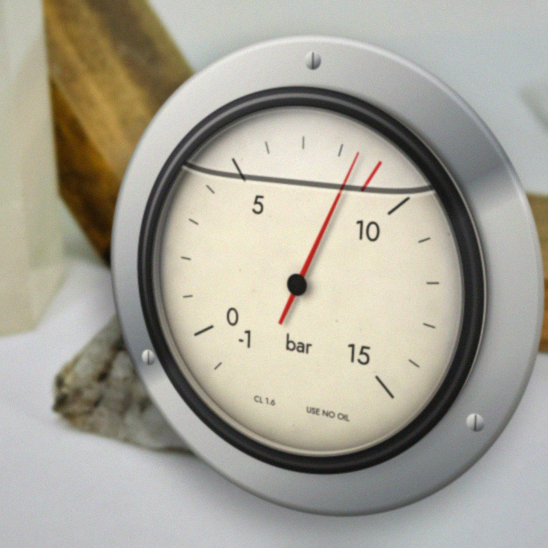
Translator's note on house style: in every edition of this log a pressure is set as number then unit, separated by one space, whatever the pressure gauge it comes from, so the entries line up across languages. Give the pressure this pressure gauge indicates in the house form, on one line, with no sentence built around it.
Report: 8.5 bar
